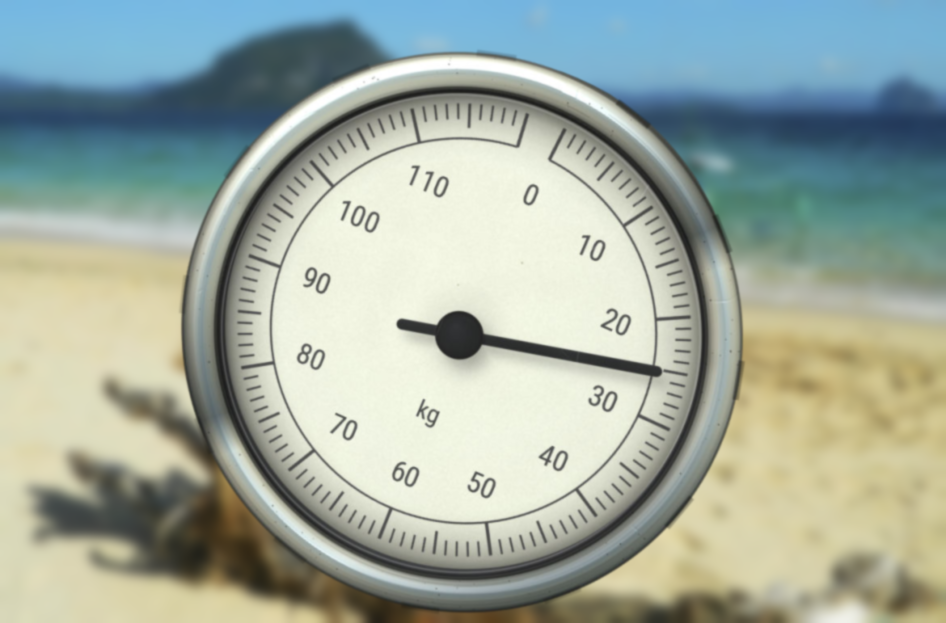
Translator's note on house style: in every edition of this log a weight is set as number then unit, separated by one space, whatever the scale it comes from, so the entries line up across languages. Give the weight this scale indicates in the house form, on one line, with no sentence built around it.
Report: 25 kg
